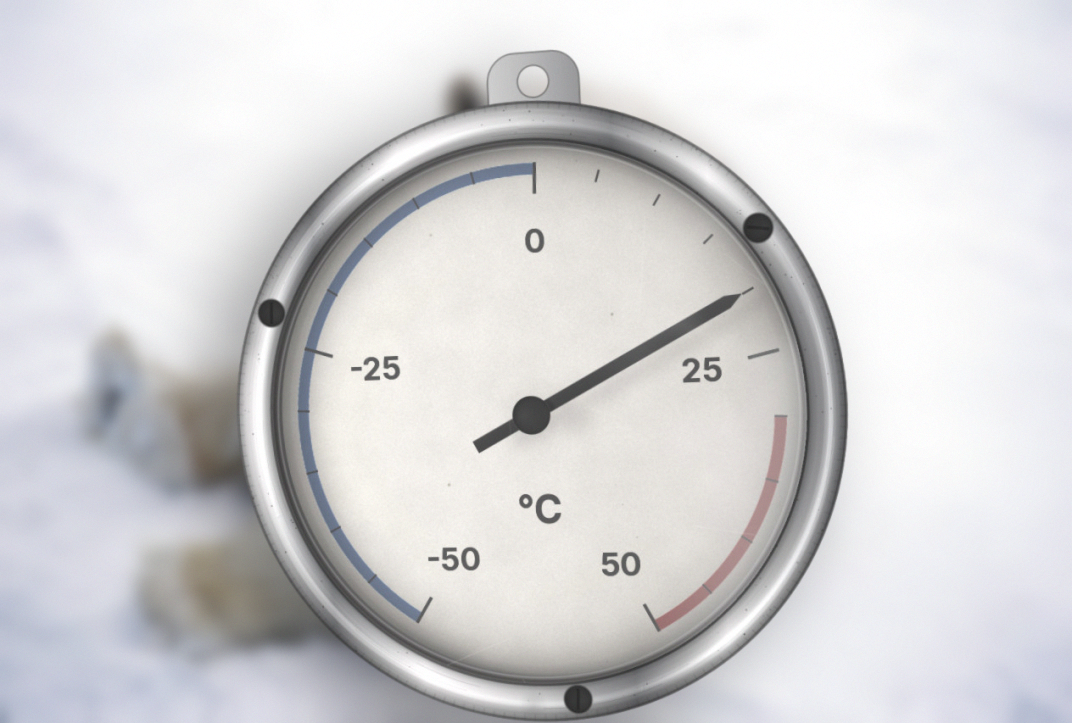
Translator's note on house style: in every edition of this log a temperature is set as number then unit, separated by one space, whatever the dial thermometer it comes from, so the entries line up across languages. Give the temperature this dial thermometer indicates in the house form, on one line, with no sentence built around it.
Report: 20 °C
